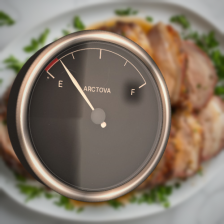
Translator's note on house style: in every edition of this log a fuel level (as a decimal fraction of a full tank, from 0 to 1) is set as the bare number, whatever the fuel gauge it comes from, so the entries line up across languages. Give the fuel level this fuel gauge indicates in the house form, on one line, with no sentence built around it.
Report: 0.125
